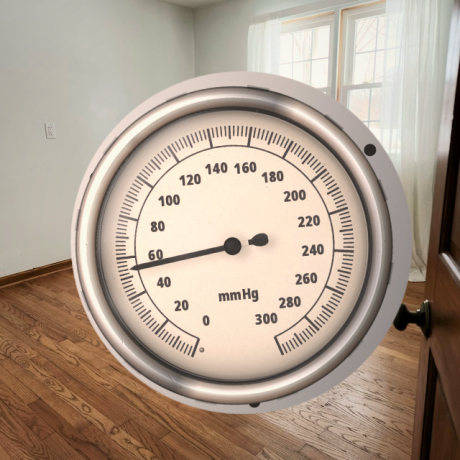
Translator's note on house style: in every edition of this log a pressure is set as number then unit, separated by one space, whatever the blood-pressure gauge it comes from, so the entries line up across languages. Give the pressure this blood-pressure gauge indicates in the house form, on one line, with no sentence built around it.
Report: 54 mmHg
